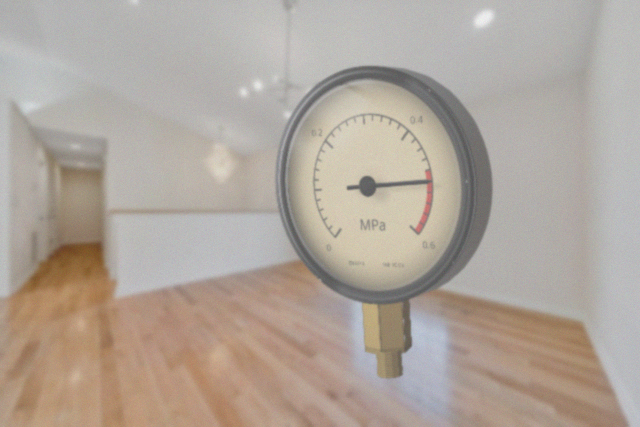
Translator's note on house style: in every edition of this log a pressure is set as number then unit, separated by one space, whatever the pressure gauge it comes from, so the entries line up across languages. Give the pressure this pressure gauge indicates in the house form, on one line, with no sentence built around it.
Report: 0.5 MPa
